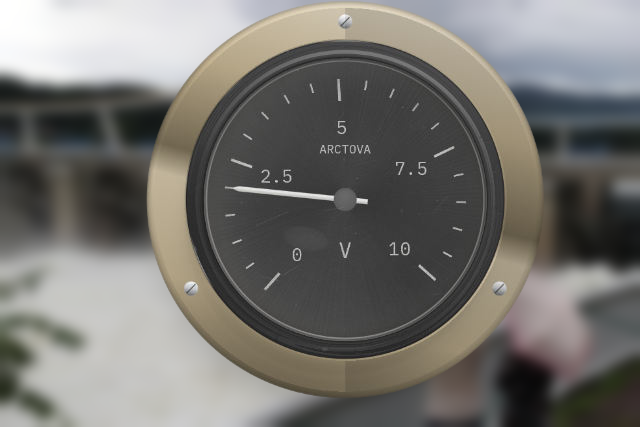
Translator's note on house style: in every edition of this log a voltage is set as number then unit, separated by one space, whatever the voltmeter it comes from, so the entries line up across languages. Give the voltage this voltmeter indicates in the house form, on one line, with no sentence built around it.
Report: 2 V
